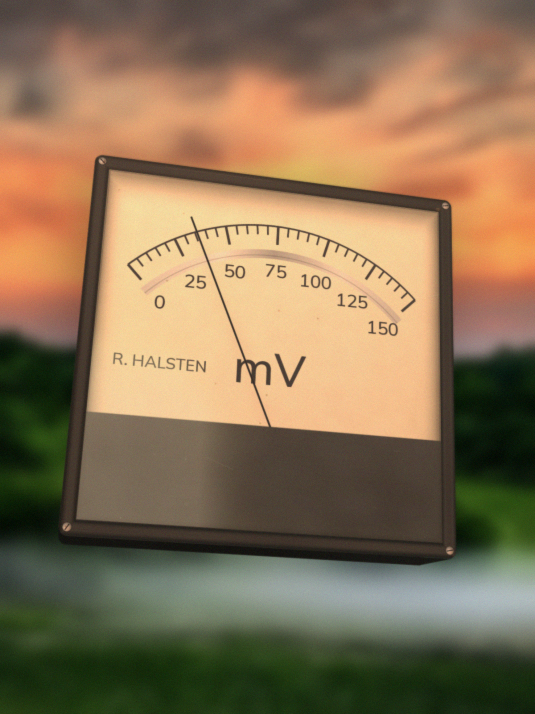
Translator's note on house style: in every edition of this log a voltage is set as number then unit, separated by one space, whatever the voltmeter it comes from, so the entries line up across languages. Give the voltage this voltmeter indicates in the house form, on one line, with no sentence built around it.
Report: 35 mV
